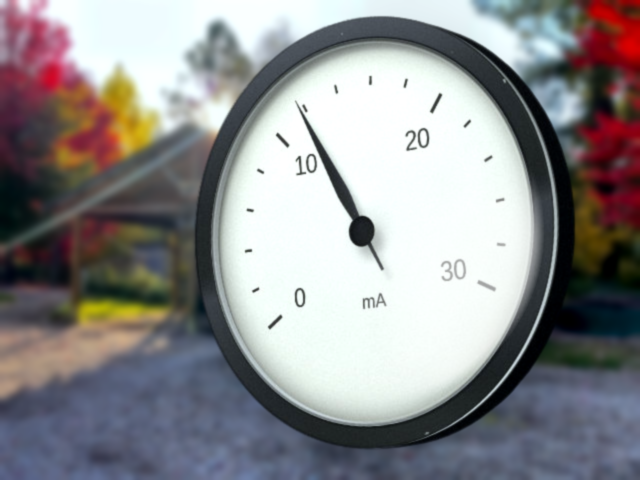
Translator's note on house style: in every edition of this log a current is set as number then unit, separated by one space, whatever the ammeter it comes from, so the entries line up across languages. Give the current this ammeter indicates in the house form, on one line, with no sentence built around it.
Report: 12 mA
